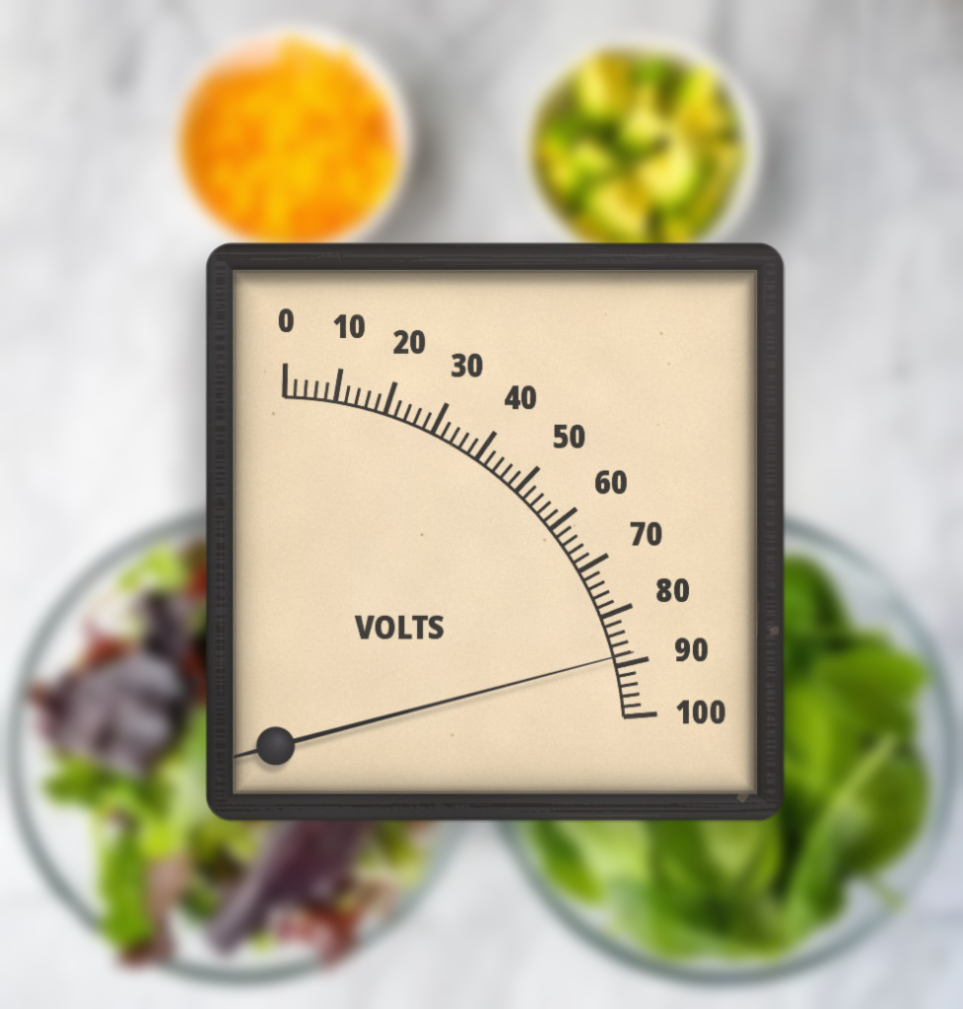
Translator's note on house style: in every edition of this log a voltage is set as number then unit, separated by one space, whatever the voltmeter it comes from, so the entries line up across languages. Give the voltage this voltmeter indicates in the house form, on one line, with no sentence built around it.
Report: 88 V
